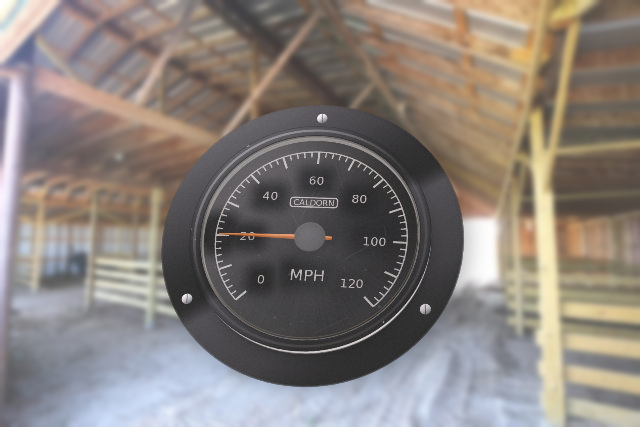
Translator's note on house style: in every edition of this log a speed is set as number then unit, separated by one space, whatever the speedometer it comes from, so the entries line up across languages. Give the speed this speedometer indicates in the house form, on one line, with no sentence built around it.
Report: 20 mph
